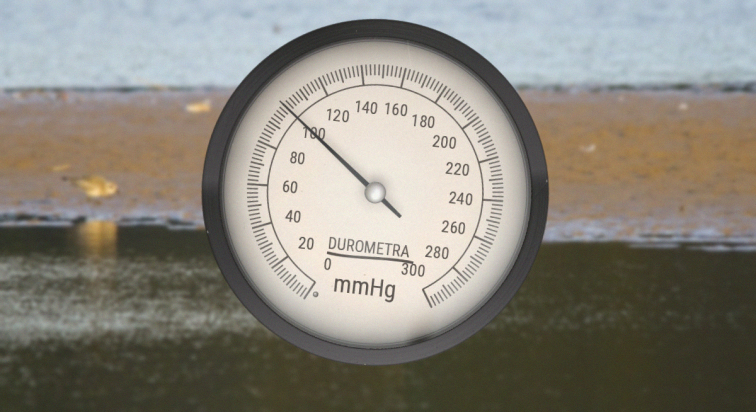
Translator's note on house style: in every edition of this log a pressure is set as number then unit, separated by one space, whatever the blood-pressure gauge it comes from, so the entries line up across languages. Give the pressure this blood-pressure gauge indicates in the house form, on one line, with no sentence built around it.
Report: 100 mmHg
